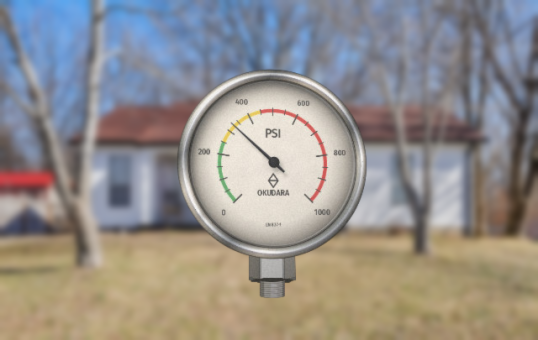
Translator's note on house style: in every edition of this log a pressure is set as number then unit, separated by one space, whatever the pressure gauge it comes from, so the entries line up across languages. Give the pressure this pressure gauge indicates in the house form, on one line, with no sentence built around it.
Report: 325 psi
